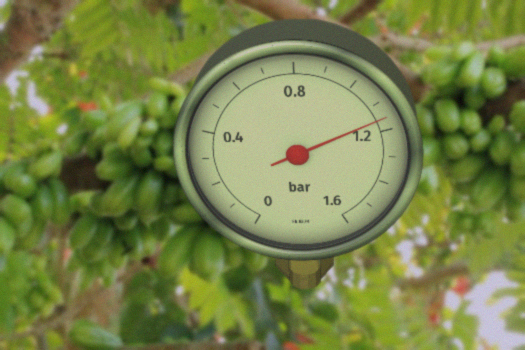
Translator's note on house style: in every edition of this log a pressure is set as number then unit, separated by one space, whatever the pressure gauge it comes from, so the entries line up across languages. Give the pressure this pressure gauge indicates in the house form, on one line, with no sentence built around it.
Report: 1.15 bar
